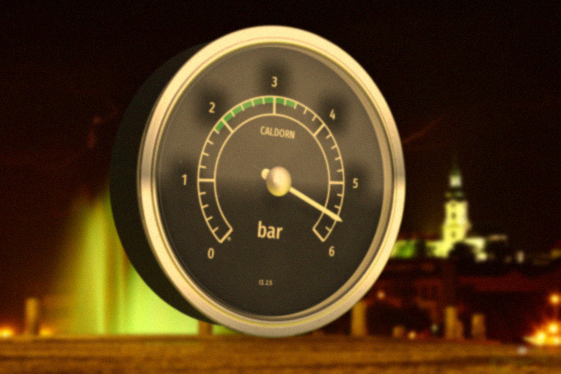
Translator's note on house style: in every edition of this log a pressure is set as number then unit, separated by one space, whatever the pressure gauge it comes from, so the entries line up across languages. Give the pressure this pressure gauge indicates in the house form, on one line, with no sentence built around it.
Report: 5.6 bar
